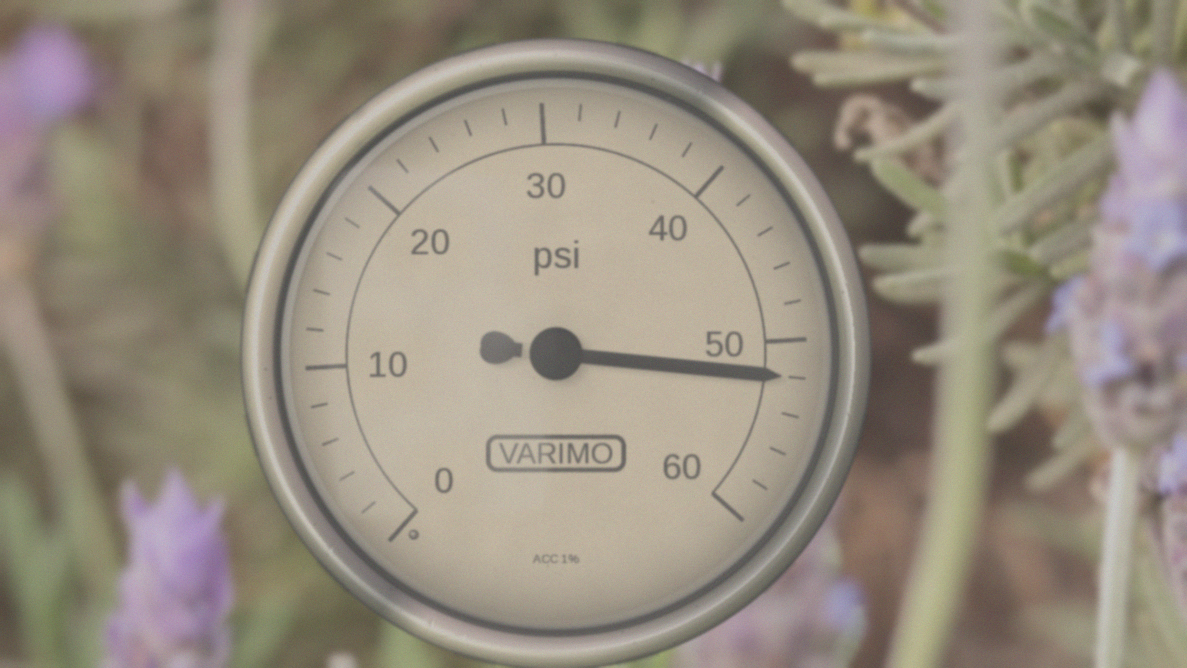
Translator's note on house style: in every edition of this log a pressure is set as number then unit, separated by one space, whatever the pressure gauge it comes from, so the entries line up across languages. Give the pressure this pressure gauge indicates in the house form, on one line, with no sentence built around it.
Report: 52 psi
